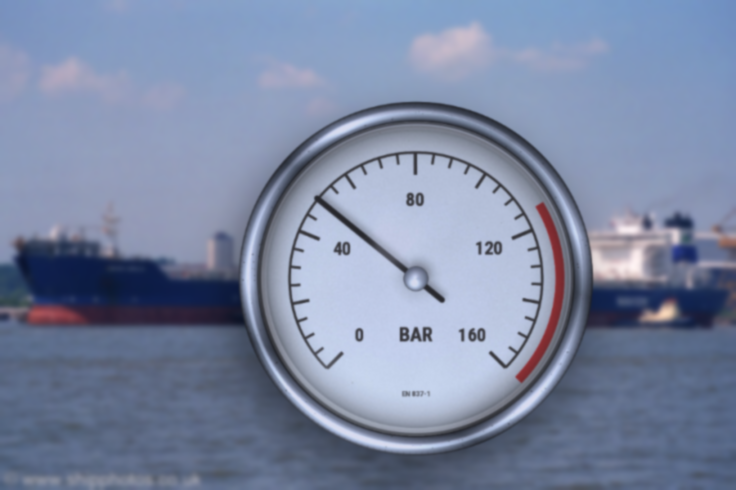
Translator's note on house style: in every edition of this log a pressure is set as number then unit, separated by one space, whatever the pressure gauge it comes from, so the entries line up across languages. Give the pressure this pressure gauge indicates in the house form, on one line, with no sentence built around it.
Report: 50 bar
